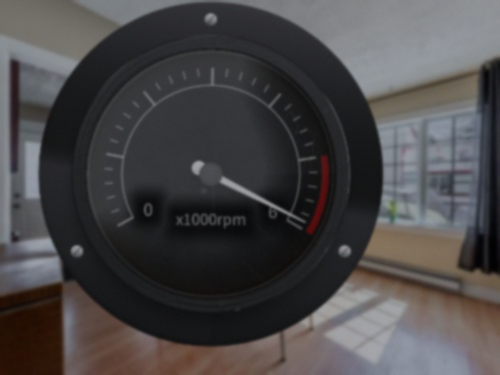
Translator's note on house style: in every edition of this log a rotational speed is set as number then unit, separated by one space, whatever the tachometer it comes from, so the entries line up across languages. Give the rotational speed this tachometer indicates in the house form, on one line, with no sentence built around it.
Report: 5900 rpm
